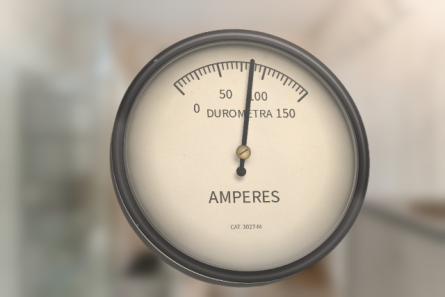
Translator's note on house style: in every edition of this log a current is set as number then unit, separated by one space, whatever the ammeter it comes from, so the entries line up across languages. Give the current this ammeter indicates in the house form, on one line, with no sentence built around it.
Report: 85 A
